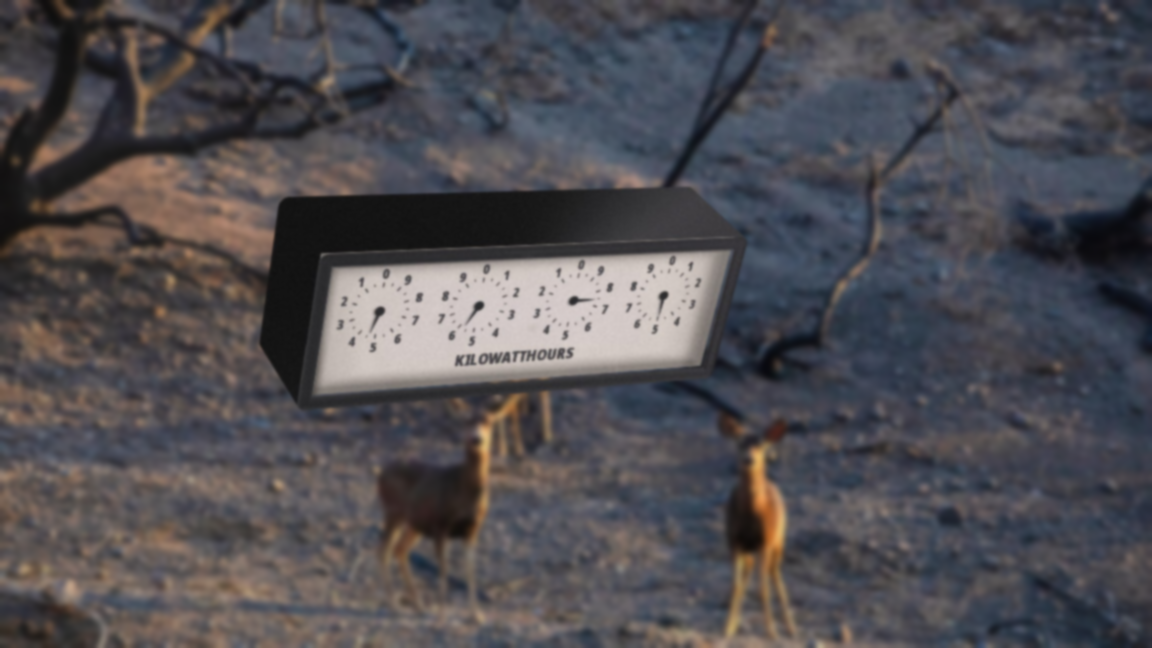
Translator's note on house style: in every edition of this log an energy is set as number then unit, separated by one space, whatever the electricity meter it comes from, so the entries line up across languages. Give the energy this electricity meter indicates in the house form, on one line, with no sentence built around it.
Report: 4575 kWh
